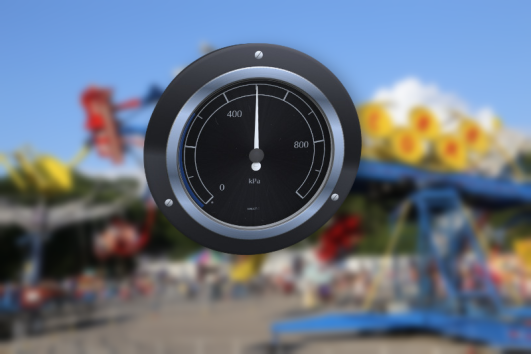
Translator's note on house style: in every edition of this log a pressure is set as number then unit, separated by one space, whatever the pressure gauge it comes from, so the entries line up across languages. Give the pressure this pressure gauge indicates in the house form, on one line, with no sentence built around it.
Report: 500 kPa
